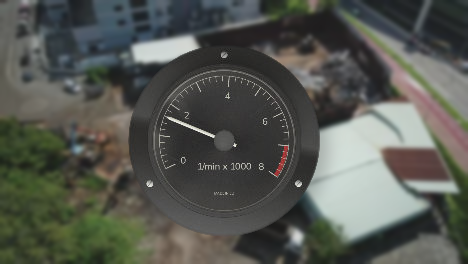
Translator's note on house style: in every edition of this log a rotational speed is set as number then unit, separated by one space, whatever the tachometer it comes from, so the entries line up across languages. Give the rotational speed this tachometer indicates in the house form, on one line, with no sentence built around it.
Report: 1600 rpm
